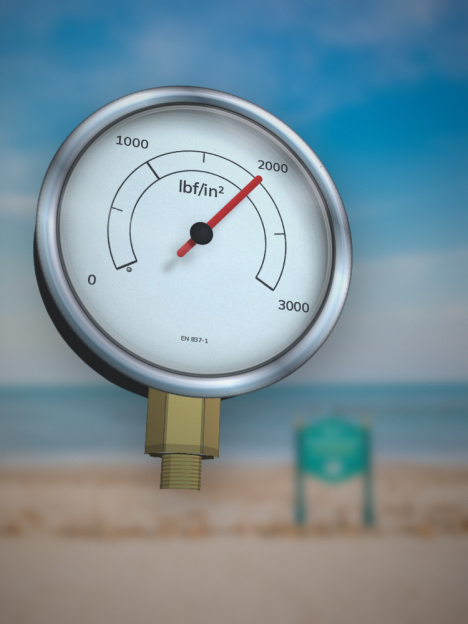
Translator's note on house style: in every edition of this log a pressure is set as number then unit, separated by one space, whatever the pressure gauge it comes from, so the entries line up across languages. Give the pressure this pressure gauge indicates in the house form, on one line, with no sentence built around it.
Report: 2000 psi
